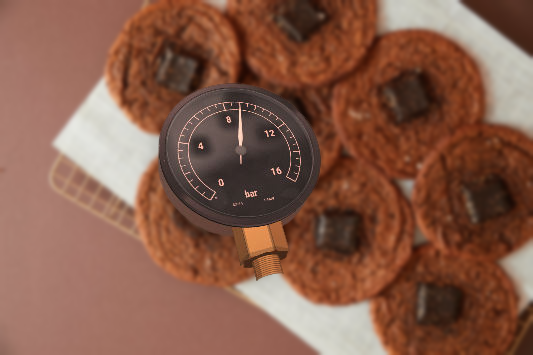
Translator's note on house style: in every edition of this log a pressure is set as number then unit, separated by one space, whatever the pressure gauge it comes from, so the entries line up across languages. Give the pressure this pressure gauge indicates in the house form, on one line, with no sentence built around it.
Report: 9 bar
